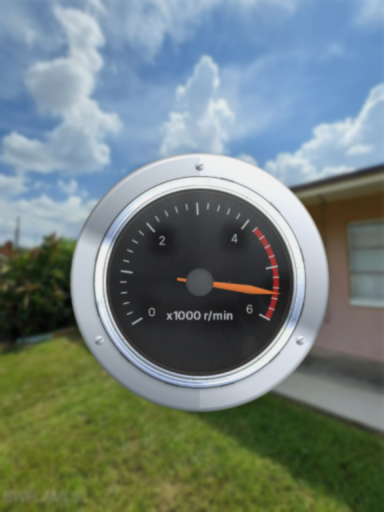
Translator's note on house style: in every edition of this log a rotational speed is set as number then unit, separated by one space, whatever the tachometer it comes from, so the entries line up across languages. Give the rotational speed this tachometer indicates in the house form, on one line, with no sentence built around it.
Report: 5500 rpm
